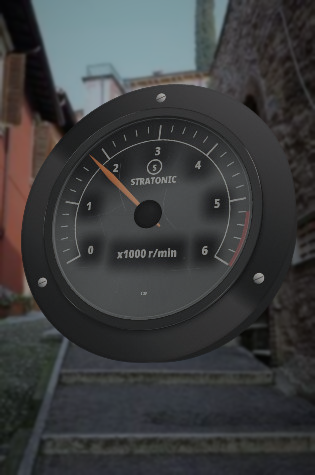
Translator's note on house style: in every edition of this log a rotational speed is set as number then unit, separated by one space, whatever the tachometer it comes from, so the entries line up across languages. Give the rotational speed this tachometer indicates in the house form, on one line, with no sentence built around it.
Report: 1800 rpm
